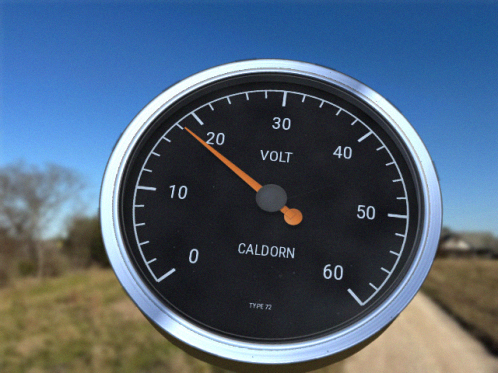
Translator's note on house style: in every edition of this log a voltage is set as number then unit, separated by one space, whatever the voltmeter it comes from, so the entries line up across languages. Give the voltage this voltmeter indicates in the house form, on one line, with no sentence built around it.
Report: 18 V
